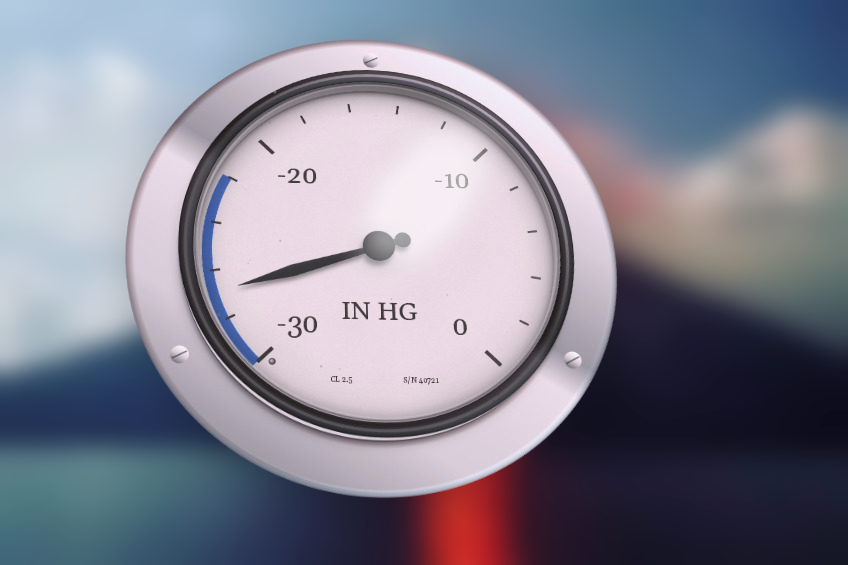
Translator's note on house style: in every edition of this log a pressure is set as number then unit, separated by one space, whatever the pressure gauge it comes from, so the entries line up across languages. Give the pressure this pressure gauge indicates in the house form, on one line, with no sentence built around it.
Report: -27 inHg
